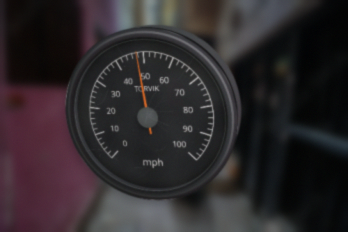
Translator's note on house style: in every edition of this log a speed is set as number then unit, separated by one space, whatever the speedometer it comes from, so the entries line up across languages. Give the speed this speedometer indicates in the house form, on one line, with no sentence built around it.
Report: 48 mph
